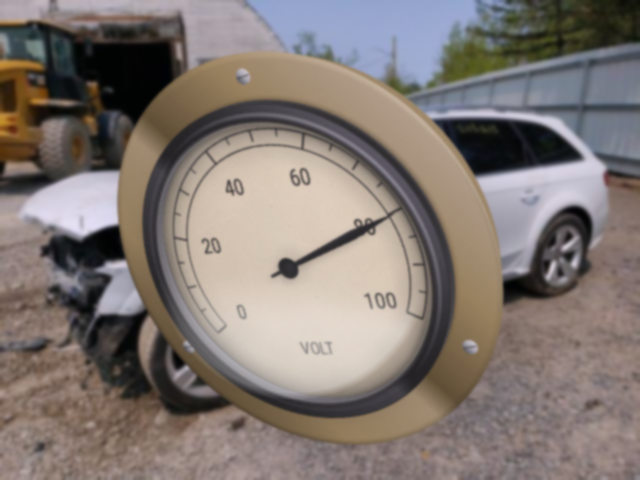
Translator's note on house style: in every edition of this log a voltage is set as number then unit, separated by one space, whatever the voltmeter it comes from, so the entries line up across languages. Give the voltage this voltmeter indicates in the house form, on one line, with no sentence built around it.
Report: 80 V
